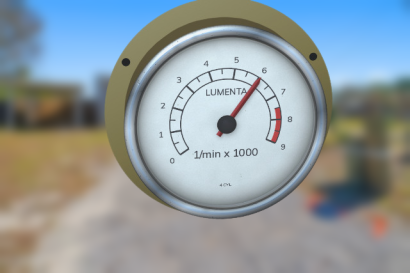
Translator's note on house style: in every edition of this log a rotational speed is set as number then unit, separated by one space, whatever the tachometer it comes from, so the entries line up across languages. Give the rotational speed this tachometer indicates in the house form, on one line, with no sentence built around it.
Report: 6000 rpm
